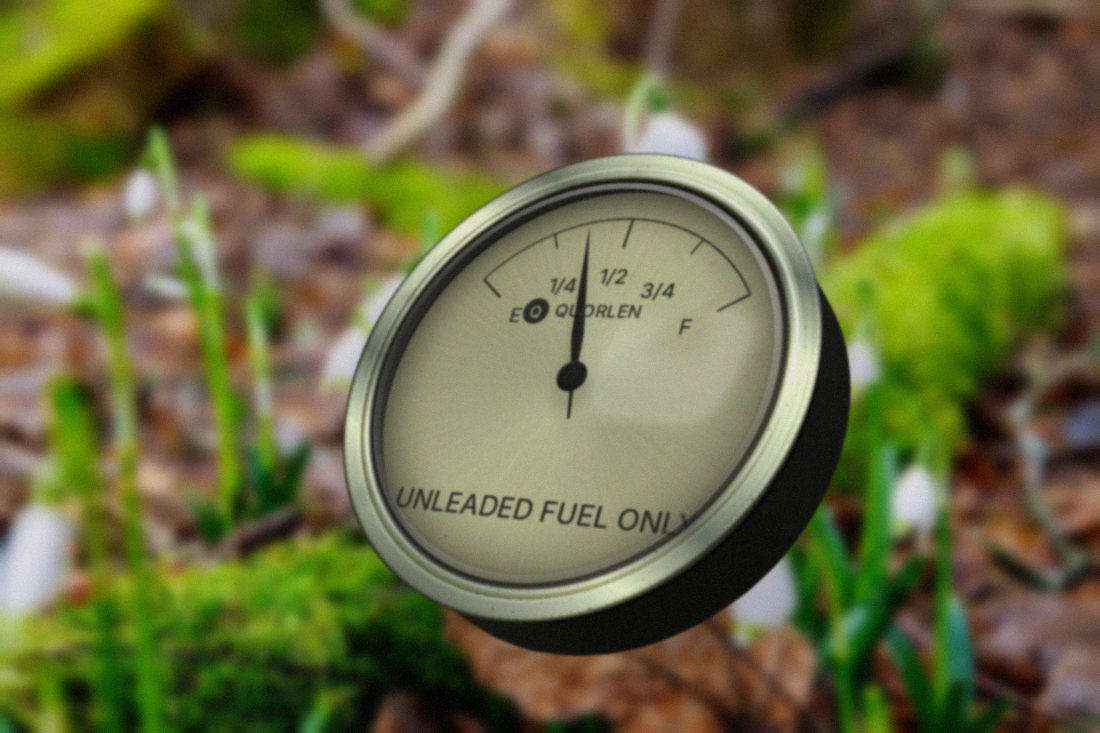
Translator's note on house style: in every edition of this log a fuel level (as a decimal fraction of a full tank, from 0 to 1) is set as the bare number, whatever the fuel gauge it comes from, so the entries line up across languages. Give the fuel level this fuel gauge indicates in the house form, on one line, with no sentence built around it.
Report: 0.375
